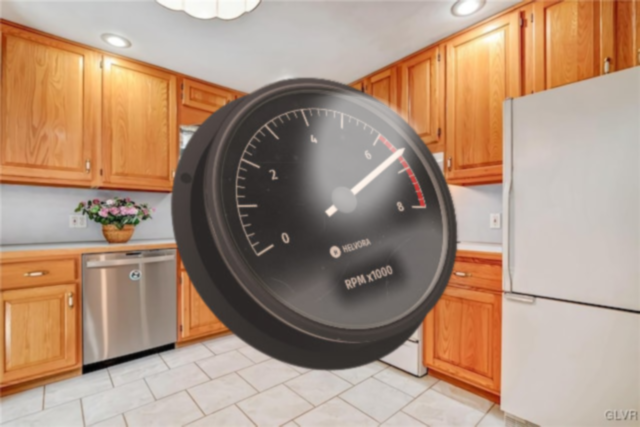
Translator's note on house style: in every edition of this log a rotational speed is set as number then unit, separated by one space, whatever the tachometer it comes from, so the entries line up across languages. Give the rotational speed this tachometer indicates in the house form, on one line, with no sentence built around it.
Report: 6600 rpm
